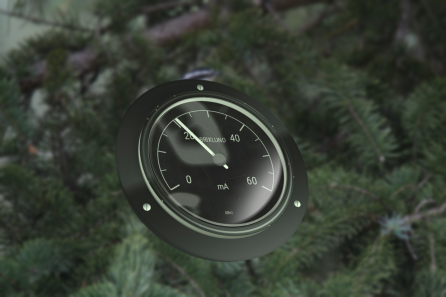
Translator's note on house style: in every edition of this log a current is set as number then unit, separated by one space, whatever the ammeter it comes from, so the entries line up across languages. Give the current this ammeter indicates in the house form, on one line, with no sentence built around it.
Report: 20 mA
